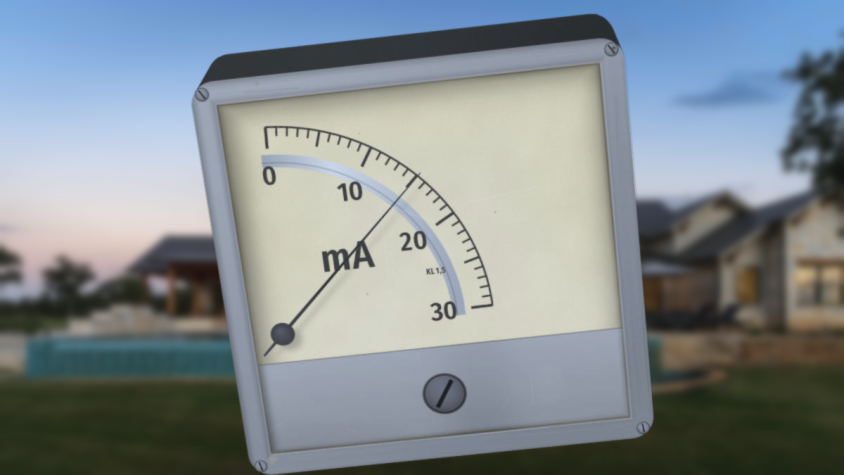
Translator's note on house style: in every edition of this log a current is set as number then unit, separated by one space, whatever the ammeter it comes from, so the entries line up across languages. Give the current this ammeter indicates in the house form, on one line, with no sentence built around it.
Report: 15 mA
